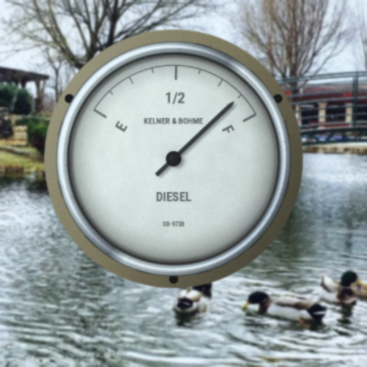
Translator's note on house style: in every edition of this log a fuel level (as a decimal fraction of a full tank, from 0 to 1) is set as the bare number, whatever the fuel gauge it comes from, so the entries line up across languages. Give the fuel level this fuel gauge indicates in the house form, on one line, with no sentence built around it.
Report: 0.875
